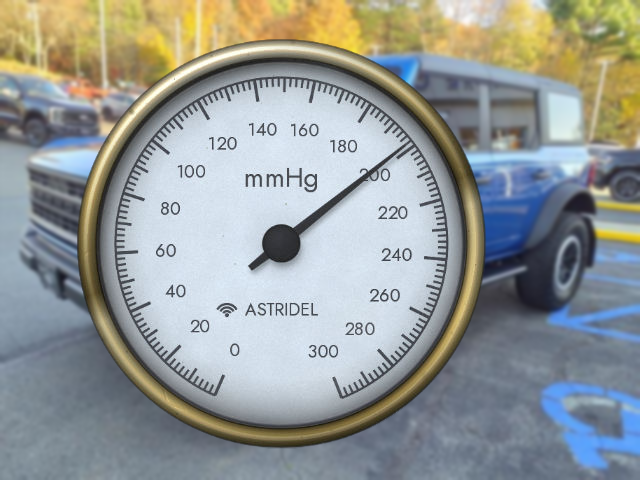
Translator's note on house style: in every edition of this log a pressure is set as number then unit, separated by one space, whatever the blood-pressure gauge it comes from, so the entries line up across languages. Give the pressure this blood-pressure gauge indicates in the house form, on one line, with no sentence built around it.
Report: 198 mmHg
